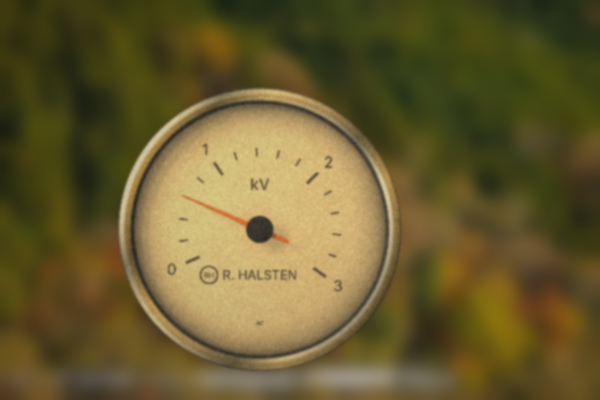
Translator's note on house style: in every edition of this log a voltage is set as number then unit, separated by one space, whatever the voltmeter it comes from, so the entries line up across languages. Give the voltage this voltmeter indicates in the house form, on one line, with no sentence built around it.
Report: 0.6 kV
